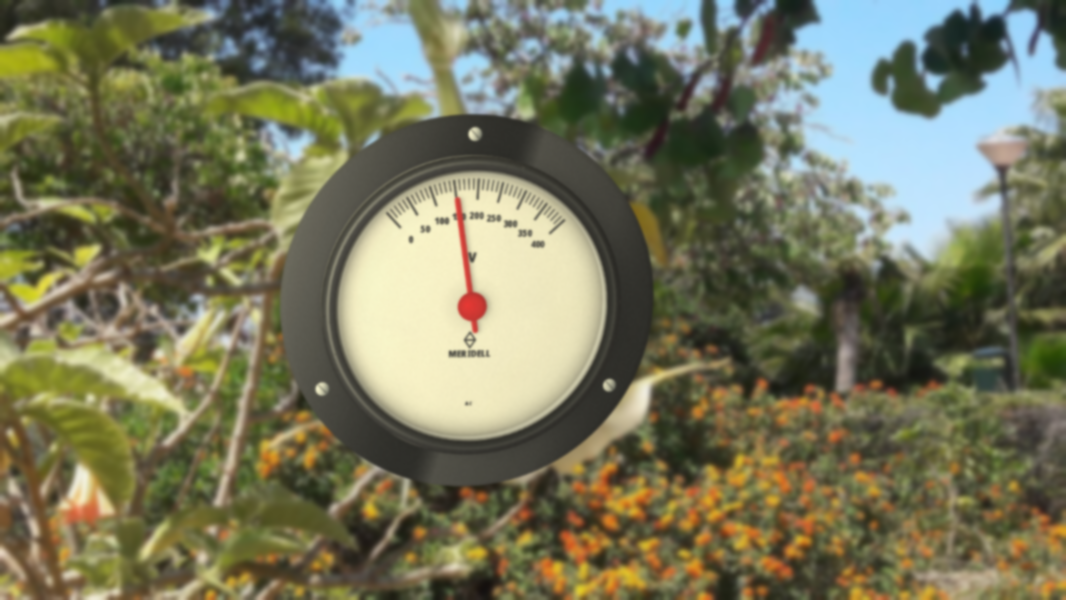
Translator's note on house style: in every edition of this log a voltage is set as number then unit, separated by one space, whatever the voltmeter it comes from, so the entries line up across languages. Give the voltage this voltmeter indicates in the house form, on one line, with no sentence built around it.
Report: 150 V
